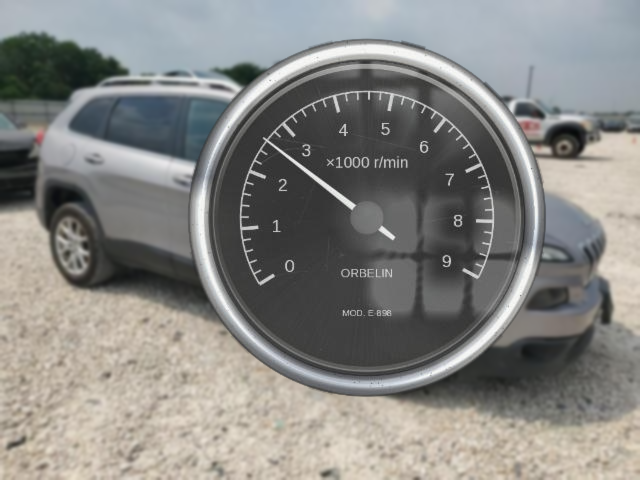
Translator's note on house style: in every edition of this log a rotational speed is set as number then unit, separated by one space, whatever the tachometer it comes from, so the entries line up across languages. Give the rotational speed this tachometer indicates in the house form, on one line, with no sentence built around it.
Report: 2600 rpm
